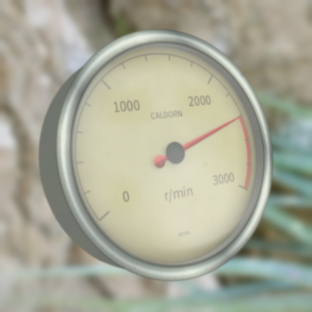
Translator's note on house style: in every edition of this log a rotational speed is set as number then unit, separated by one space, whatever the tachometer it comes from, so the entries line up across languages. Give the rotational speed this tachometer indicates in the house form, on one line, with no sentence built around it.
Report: 2400 rpm
